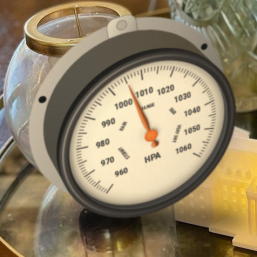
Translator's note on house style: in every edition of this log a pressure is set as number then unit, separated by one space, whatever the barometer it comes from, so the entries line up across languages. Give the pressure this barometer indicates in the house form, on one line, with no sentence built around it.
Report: 1005 hPa
